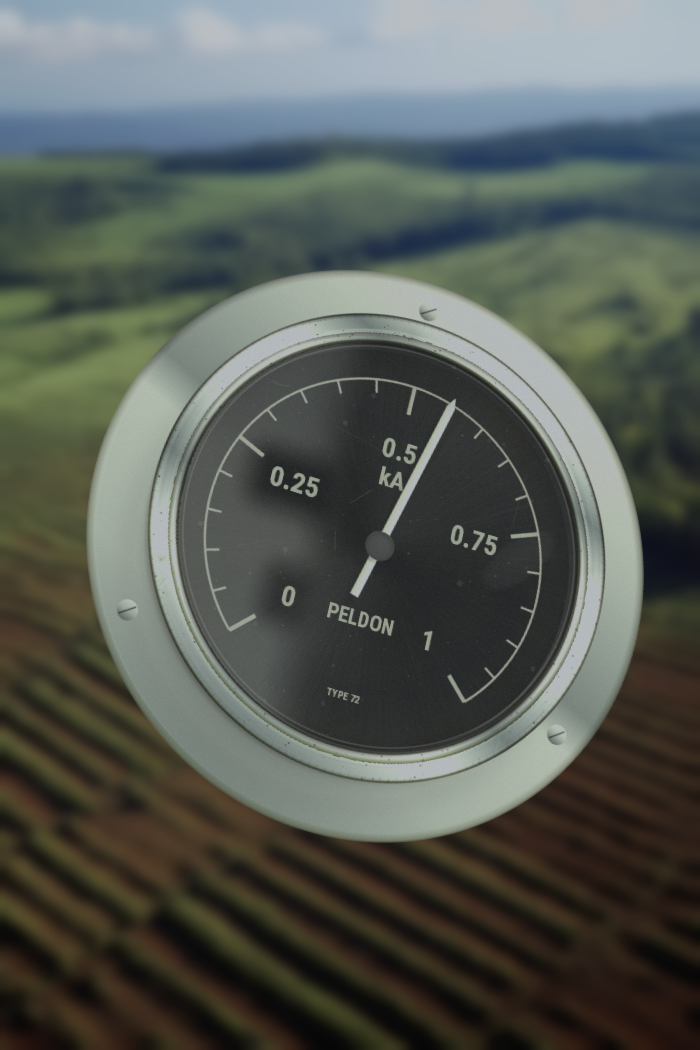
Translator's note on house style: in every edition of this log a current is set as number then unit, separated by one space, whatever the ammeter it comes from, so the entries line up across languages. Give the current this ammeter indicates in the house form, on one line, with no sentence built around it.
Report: 0.55 kA
